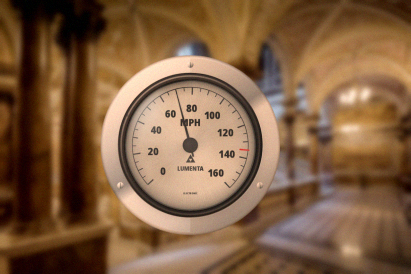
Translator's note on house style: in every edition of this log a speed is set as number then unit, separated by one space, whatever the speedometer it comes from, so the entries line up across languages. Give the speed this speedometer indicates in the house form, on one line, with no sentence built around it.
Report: 70 mph
